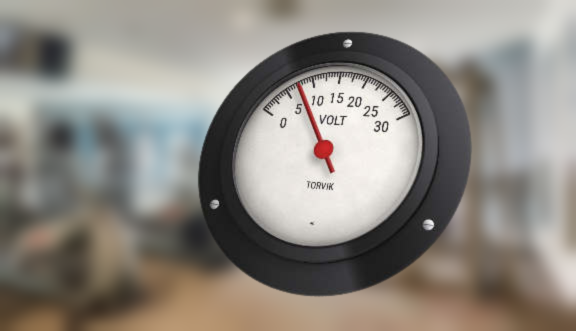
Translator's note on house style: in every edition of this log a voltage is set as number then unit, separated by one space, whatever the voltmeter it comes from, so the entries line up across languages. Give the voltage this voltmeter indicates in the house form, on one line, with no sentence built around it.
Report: 7.5 V
